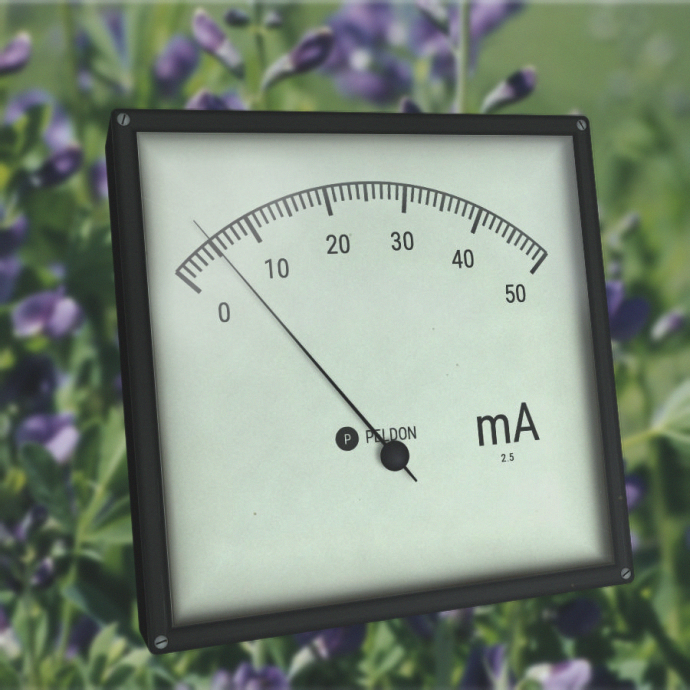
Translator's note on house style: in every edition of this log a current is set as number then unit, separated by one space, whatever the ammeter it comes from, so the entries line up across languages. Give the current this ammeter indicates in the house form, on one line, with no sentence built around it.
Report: 5 mA
